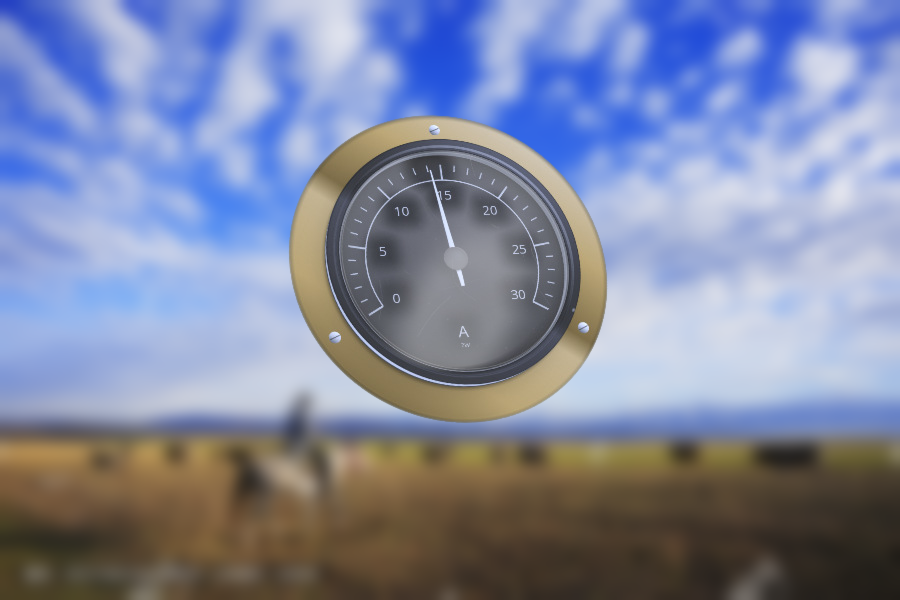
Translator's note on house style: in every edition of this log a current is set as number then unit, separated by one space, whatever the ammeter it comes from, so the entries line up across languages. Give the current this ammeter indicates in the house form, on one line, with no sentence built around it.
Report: 14 A
